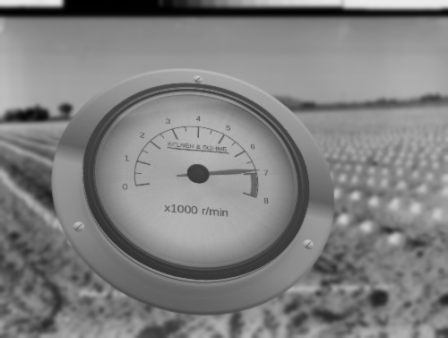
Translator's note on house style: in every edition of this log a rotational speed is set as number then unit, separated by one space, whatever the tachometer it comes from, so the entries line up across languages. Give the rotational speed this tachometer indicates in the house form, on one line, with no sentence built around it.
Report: 7000 rpm
